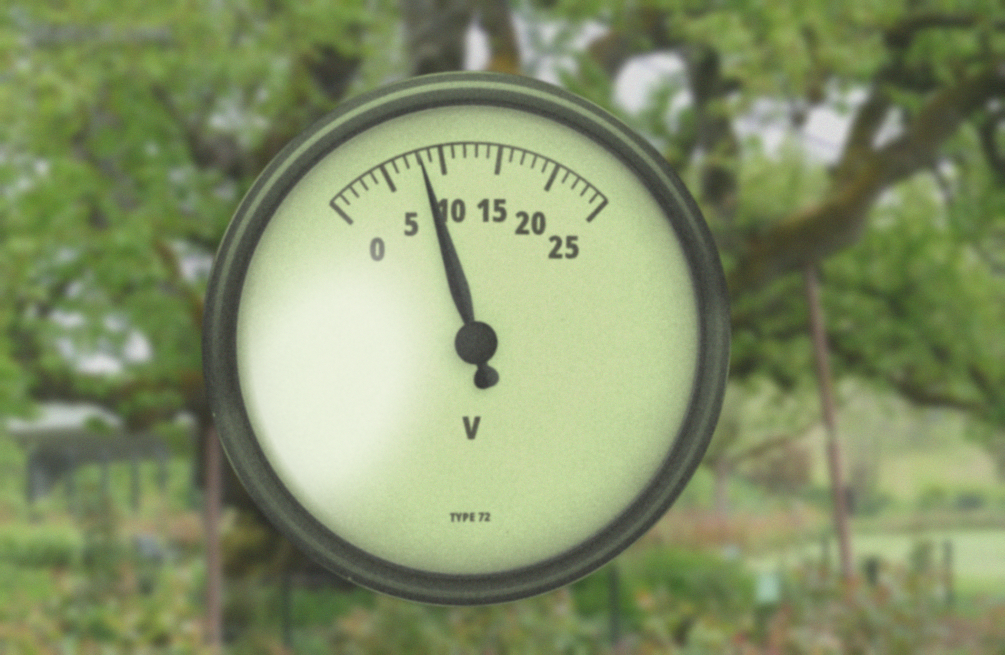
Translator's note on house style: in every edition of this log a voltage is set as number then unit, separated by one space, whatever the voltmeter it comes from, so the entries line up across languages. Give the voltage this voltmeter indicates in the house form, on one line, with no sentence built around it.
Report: 8 V
